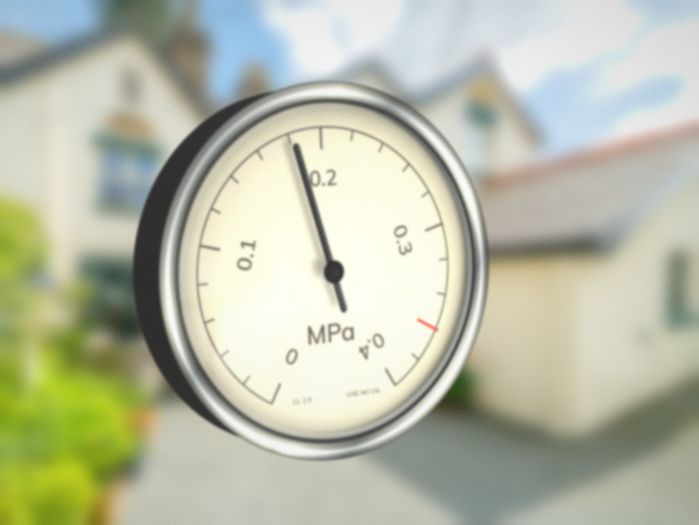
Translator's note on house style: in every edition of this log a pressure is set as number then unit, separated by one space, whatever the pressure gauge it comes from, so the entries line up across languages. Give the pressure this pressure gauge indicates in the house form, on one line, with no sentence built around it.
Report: 0.18 MPa
